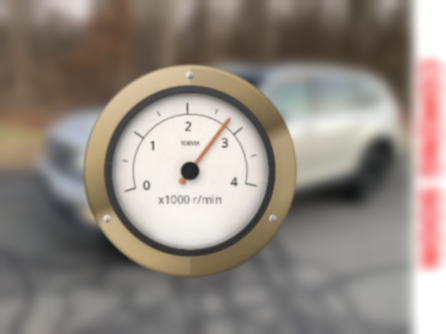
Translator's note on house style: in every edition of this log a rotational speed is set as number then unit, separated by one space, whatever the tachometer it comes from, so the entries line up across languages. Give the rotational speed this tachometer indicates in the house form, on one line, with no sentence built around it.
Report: 2750 rpm
